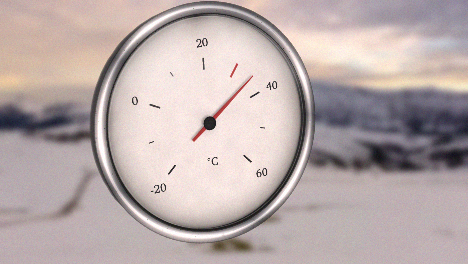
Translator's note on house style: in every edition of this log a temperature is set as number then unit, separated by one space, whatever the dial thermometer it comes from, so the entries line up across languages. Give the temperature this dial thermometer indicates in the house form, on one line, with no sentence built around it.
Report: 35 °C
